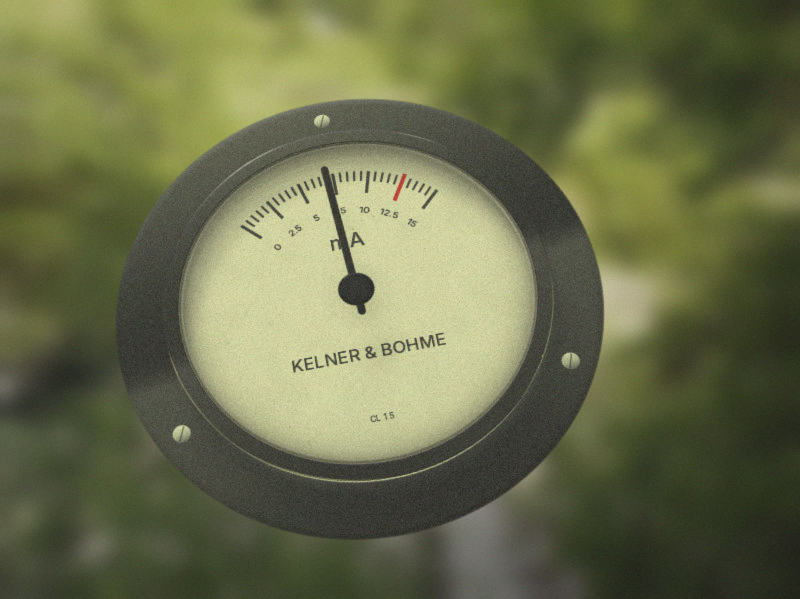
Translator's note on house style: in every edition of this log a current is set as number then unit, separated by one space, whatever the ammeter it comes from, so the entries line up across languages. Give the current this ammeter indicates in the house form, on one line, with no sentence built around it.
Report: 7 mA
